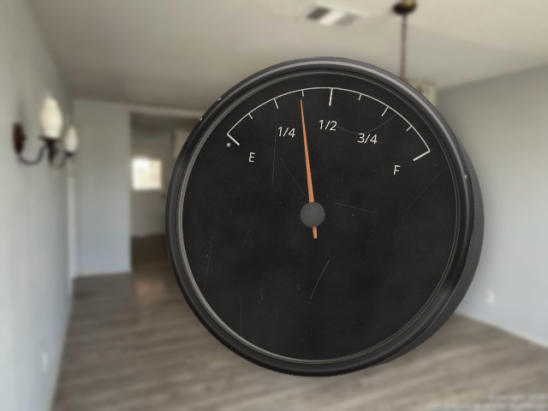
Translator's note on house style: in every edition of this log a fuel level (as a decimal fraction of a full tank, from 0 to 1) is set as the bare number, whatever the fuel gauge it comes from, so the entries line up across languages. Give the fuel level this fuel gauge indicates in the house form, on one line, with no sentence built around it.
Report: 0.375
